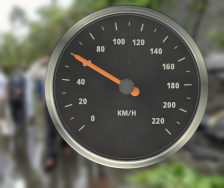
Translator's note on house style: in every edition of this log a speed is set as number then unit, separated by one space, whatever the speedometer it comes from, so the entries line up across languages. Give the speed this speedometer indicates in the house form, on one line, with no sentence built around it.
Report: 60 km/h
